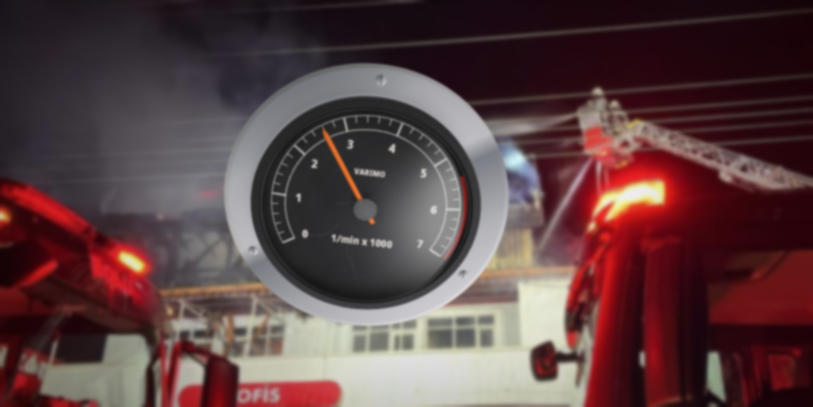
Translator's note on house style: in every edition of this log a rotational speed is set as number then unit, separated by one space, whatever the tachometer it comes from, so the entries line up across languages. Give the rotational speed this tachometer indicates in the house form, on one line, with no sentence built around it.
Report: 2600 rpm
